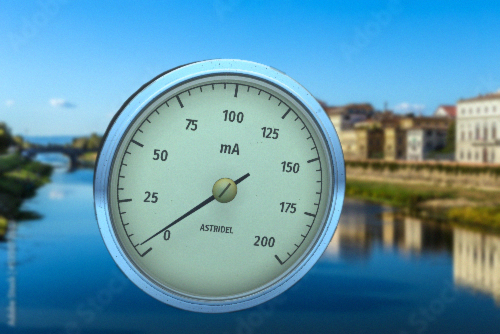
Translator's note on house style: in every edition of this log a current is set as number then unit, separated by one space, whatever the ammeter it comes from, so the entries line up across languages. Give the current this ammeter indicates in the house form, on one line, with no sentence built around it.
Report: 5 mA
